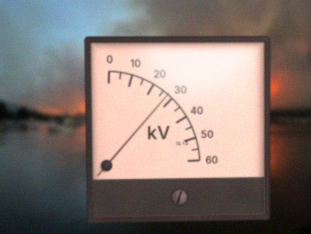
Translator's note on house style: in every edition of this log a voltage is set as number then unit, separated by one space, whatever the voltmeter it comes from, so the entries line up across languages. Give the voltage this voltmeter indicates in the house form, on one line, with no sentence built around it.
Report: 27.5 kV
